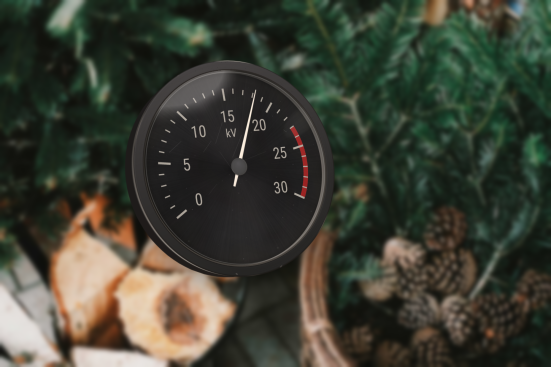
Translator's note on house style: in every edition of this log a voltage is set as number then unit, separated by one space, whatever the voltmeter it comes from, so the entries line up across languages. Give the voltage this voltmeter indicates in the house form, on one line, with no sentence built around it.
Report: 18 kV
